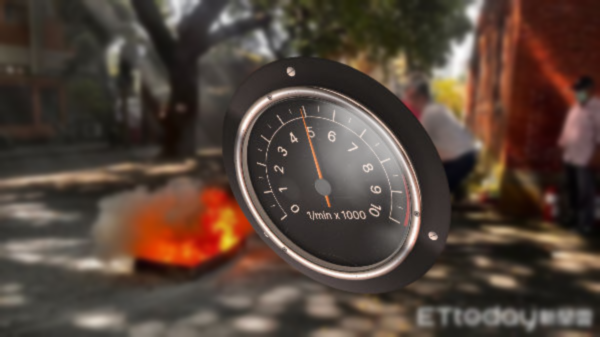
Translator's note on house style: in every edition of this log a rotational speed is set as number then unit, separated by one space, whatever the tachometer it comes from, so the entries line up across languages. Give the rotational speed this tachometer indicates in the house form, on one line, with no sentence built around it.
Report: 5000 rpm
